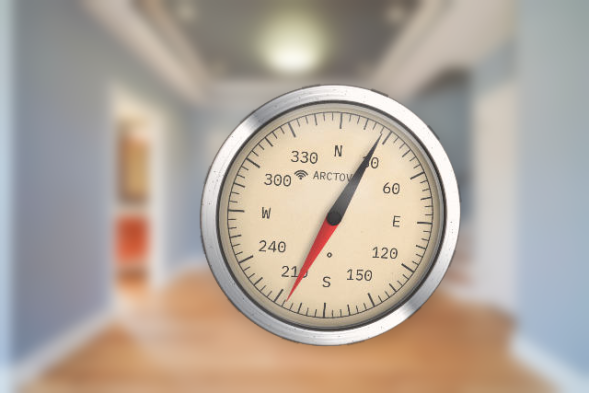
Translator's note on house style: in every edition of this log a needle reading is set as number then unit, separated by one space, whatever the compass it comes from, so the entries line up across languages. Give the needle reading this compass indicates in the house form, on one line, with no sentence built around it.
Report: 205 °
